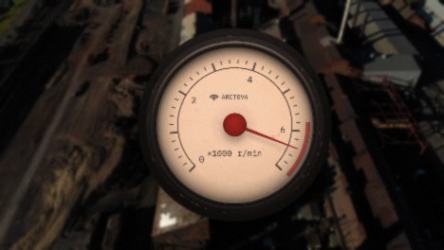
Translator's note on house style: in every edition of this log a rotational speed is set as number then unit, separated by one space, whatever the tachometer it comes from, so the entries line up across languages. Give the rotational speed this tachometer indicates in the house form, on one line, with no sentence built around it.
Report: 6400 rpm
